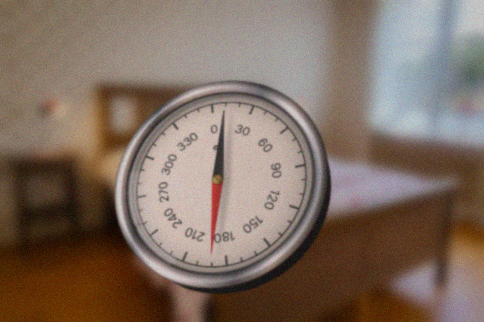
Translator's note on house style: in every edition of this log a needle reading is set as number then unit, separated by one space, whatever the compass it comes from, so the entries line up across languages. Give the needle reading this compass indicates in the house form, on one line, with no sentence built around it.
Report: 190 °
